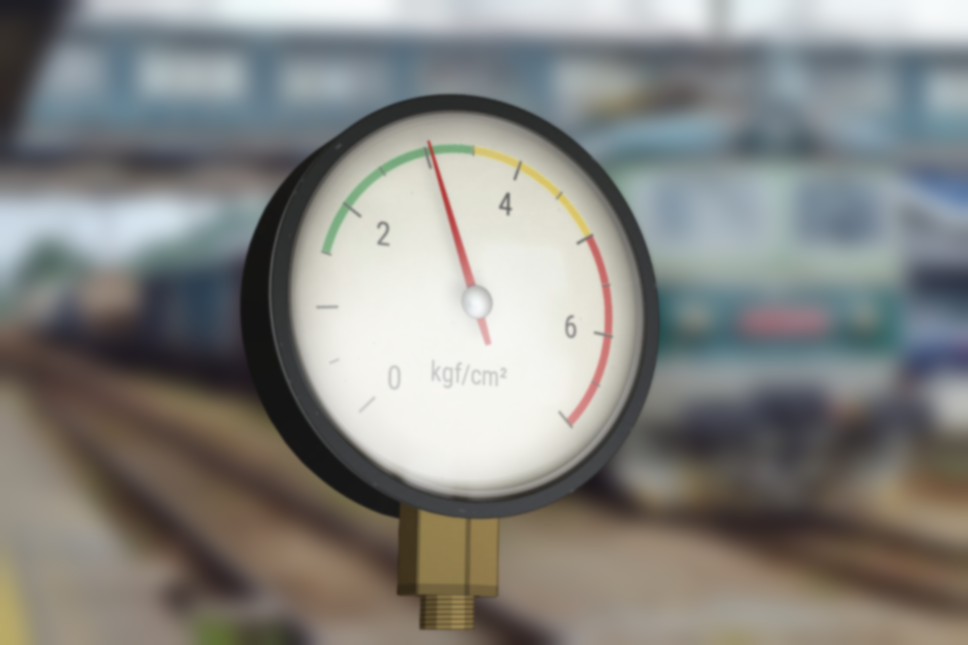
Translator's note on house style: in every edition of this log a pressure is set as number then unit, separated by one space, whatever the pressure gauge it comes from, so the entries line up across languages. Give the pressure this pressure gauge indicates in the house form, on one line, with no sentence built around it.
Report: 3 kg/cm²
